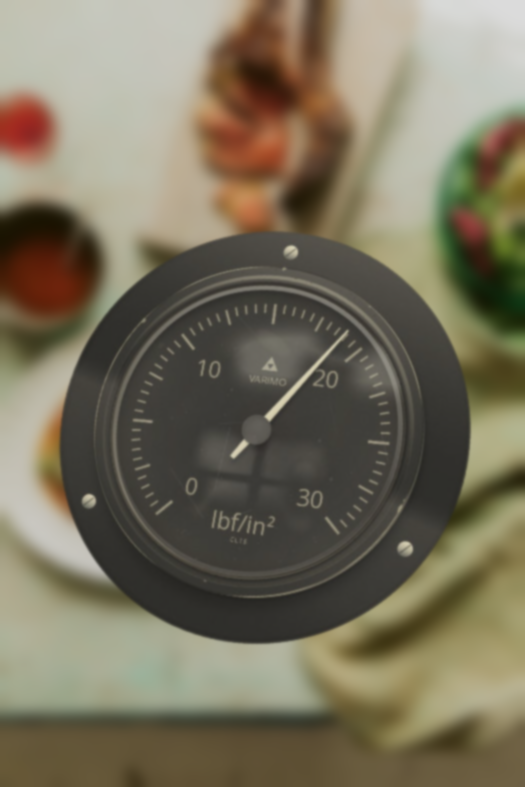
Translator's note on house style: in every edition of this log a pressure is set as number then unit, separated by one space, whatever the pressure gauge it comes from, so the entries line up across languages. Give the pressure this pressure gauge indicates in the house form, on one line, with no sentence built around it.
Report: 19 psi
